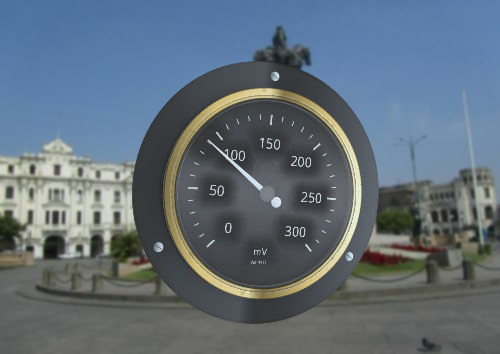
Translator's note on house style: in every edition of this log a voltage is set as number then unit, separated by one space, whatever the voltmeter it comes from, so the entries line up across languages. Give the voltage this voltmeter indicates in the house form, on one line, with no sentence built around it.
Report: 90 mV
